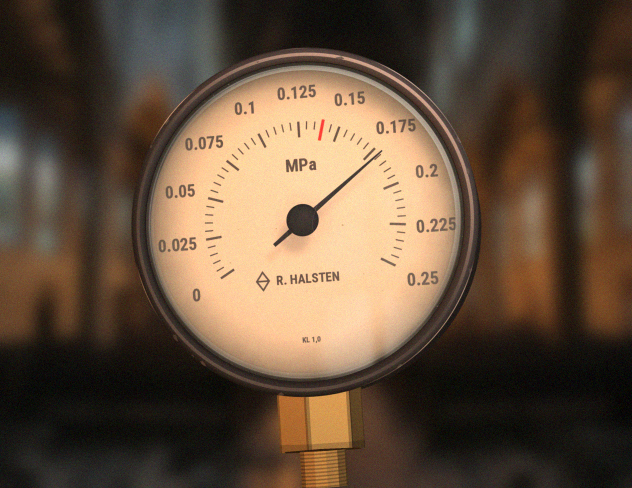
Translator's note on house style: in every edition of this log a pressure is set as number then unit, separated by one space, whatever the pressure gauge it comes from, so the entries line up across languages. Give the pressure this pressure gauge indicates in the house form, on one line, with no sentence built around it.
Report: 0.18 MPa
